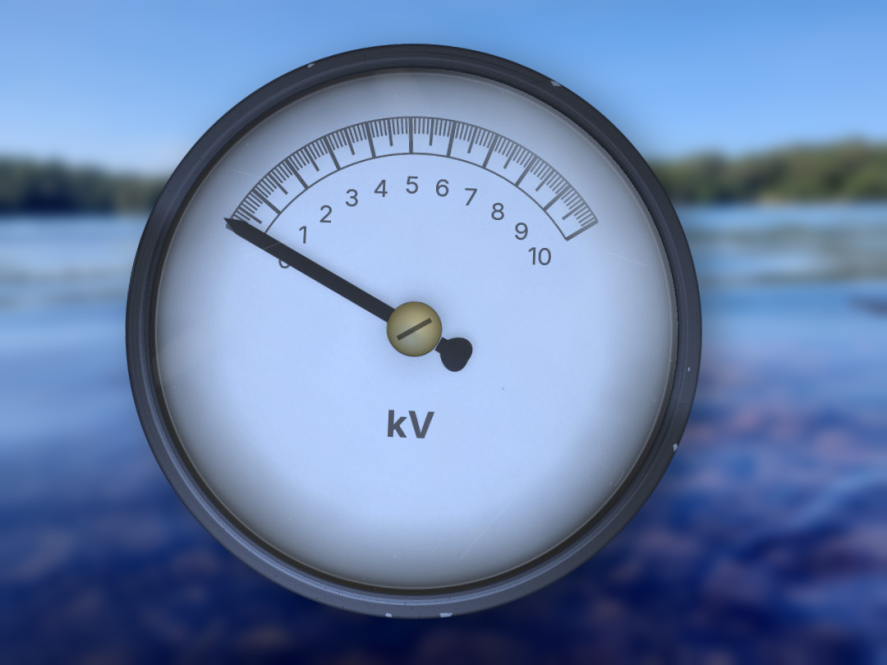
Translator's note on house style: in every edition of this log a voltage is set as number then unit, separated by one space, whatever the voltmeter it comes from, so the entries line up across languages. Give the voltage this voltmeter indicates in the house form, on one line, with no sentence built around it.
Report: 0.1 kV
